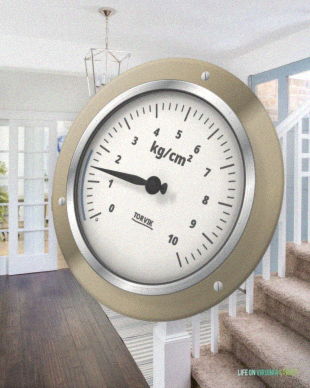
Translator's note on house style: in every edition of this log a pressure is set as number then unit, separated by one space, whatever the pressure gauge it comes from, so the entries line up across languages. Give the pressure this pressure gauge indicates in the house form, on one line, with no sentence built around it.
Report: 1.4 kg/cm²
